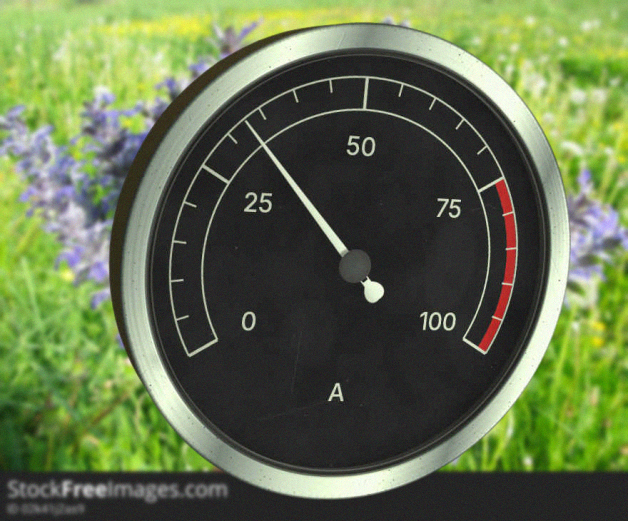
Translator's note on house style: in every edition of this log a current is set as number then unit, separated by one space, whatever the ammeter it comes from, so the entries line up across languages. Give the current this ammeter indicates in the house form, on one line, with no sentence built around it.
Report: 32.5 A
